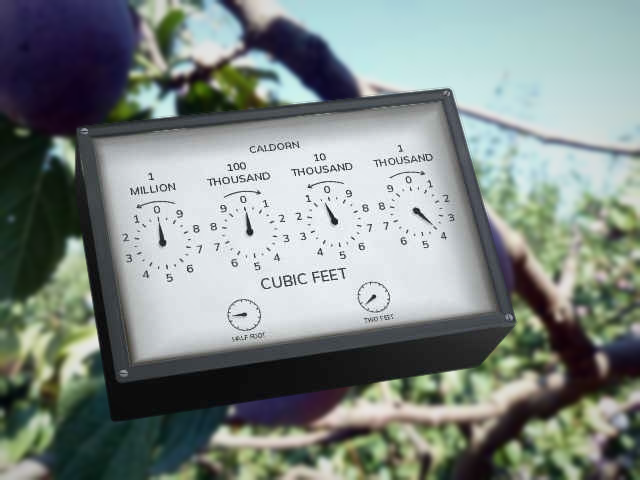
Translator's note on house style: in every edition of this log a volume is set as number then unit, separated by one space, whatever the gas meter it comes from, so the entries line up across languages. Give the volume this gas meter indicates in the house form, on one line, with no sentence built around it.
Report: 400 ft³
